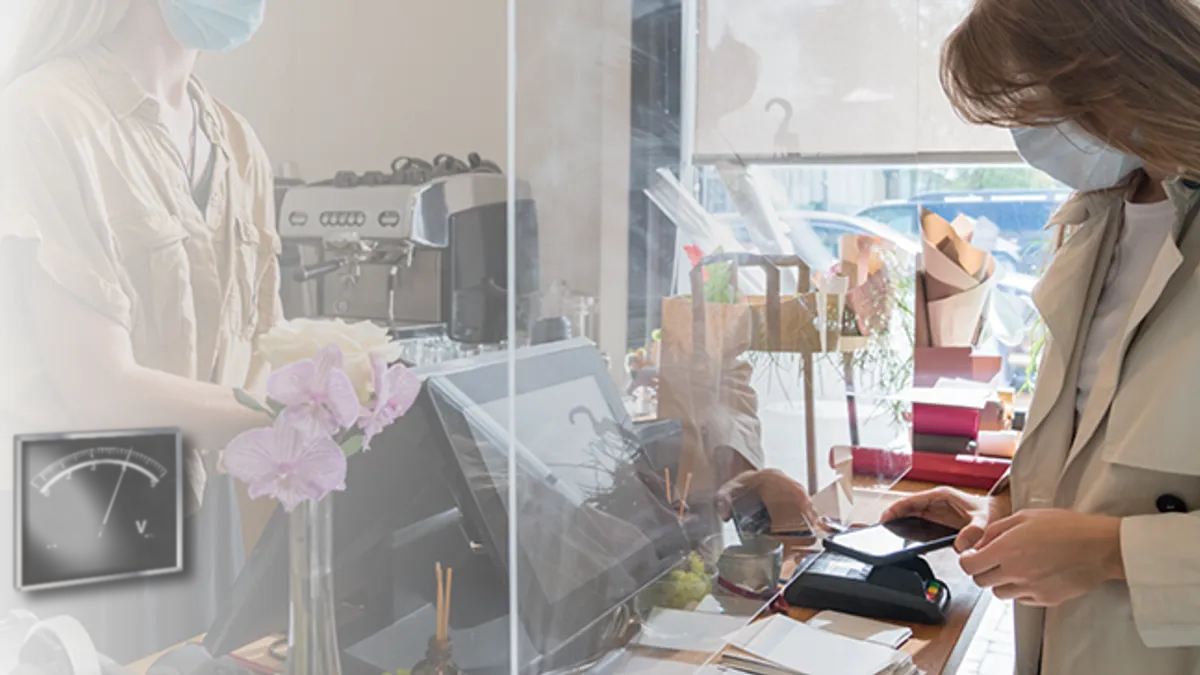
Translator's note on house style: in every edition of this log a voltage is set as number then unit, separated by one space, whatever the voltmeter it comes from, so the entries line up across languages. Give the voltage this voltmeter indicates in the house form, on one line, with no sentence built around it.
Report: 4 V
